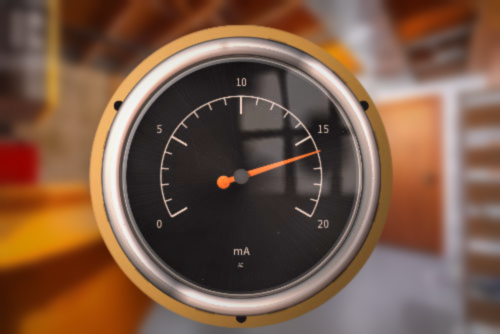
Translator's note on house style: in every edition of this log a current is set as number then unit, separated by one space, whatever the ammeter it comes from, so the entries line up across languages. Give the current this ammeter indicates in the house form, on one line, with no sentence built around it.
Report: 16 mA
